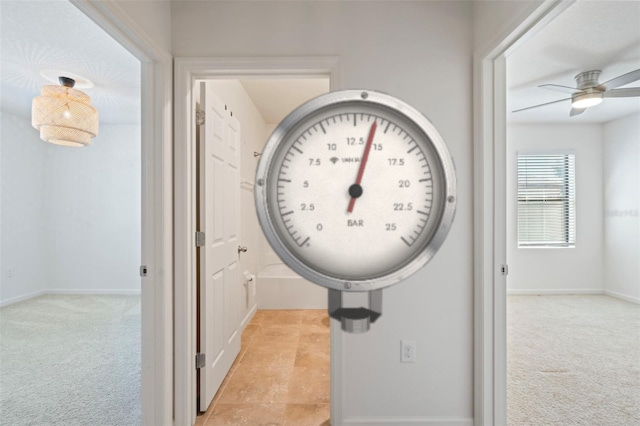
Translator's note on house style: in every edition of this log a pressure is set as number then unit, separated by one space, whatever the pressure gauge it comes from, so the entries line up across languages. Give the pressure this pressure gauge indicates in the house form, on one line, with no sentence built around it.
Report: 14 bar
